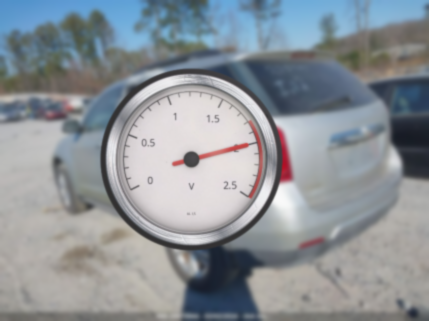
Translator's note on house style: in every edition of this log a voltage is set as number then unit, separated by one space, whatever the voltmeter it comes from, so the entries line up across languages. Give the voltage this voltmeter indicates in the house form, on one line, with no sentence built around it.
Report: 2 V
